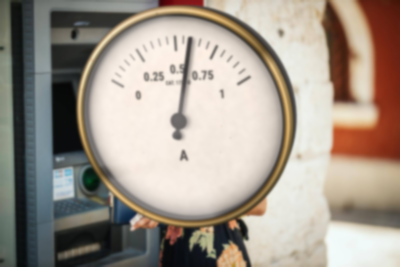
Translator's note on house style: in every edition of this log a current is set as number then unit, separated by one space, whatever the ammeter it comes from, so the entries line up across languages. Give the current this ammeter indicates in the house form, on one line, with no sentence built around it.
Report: 0.6 A
